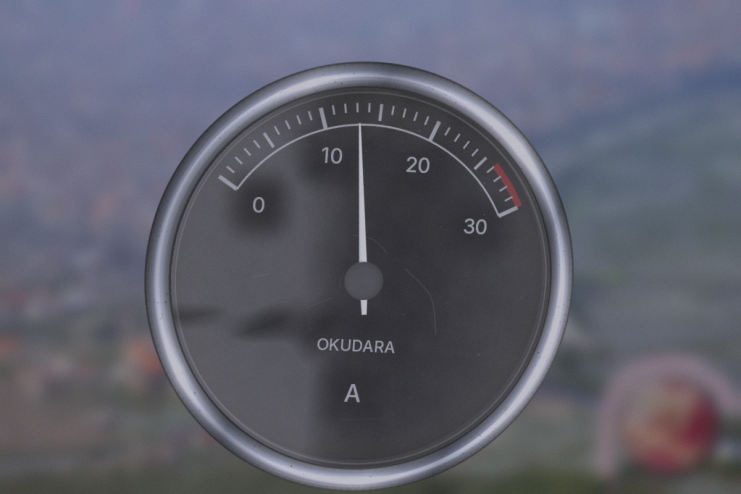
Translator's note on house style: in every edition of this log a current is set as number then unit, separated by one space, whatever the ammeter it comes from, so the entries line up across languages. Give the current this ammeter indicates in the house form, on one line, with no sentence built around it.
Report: 13 A
